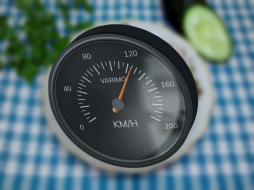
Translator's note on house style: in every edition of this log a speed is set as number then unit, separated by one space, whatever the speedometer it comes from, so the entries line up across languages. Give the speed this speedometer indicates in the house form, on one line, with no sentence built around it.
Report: 125 km/h
